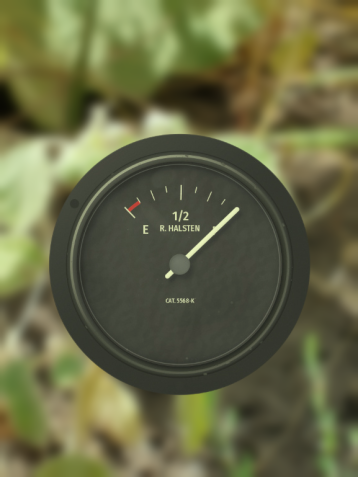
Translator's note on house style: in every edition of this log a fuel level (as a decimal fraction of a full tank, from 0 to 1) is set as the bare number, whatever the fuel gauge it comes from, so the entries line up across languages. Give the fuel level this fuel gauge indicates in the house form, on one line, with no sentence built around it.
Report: 1
